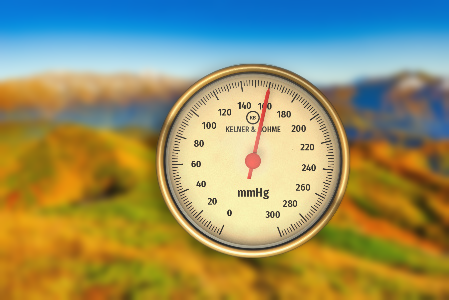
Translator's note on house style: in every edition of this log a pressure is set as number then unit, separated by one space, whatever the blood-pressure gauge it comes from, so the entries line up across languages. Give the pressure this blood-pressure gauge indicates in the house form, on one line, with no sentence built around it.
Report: 160 mmHg
